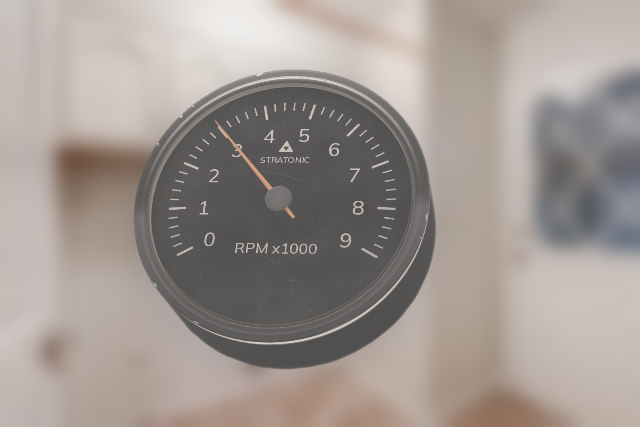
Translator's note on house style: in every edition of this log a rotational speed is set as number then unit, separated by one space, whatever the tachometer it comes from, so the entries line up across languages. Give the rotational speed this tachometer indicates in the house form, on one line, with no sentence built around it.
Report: 3000 rpm
